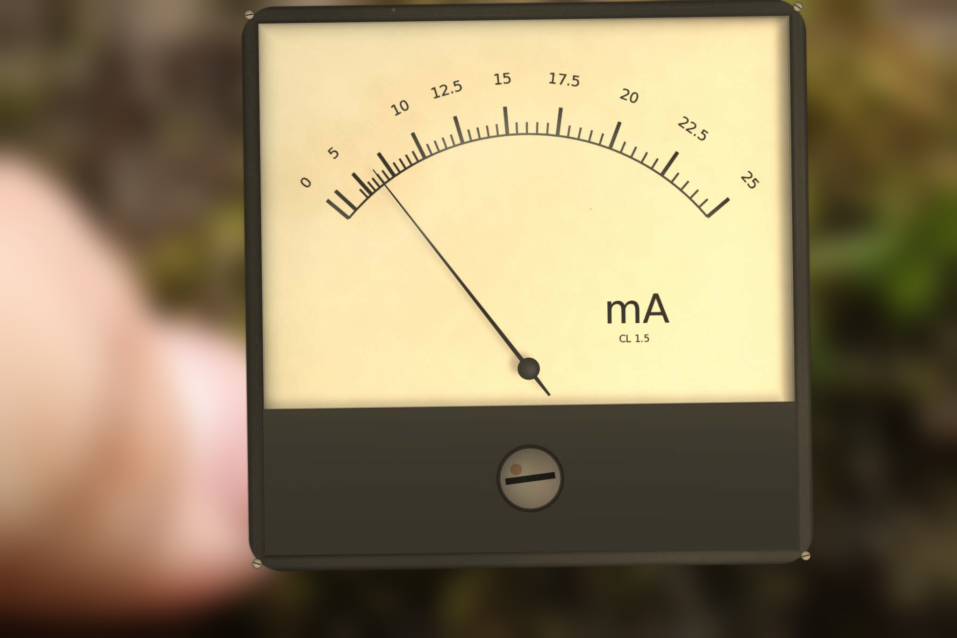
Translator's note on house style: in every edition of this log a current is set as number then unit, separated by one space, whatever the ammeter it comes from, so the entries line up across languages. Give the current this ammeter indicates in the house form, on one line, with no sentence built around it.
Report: 6.5 mA
